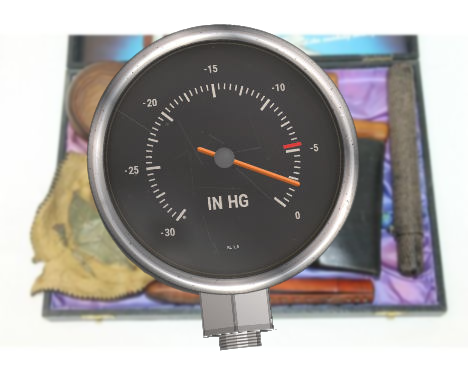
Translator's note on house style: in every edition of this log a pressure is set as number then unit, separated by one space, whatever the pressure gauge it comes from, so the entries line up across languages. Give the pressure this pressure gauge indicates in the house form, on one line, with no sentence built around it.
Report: -2 inHg
